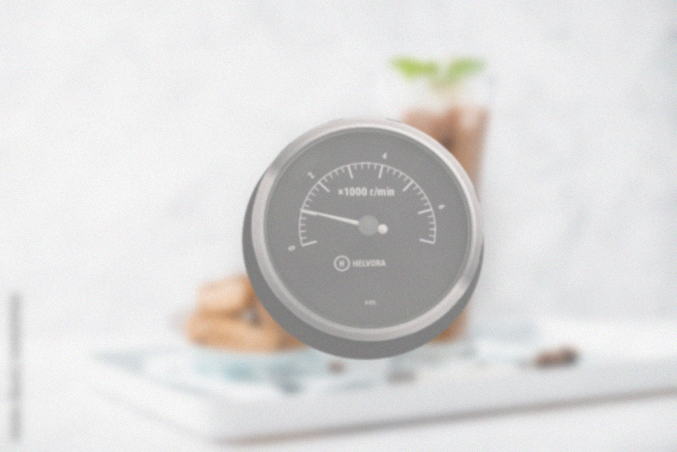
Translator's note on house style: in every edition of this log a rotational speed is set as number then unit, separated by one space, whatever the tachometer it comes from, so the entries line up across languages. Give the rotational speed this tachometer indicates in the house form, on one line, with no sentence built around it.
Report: 1000 rpm
